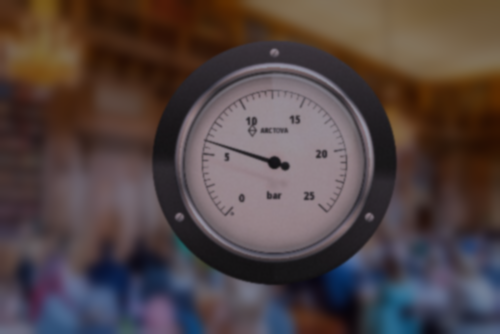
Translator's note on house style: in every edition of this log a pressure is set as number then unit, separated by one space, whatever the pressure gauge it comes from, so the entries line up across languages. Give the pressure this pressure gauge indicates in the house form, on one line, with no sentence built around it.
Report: 6 bar
